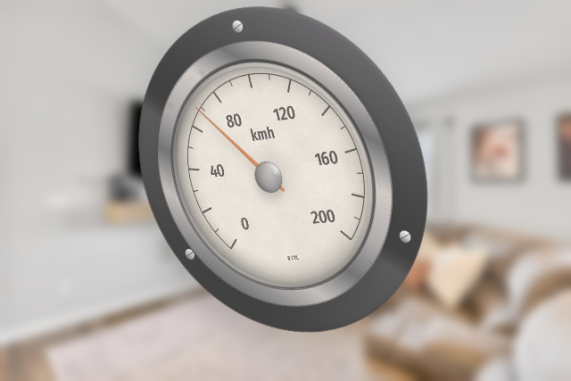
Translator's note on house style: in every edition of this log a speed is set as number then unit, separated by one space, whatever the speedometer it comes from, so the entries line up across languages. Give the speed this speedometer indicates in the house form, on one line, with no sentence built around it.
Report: 70 km/h
